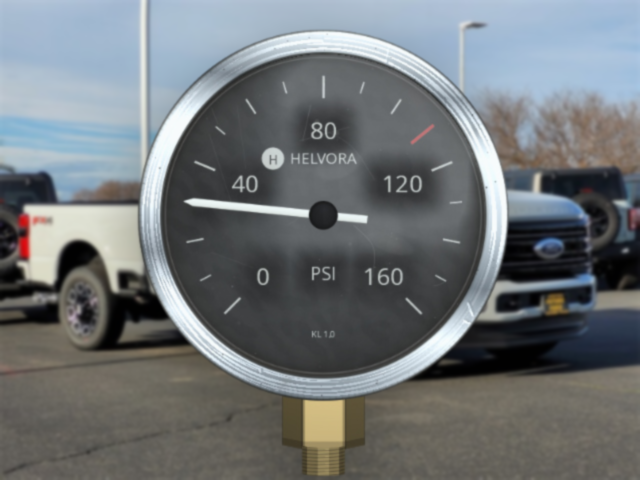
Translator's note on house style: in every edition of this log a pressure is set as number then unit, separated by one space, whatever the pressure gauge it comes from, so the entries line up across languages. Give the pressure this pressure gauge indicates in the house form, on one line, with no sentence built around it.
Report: 30 psi
